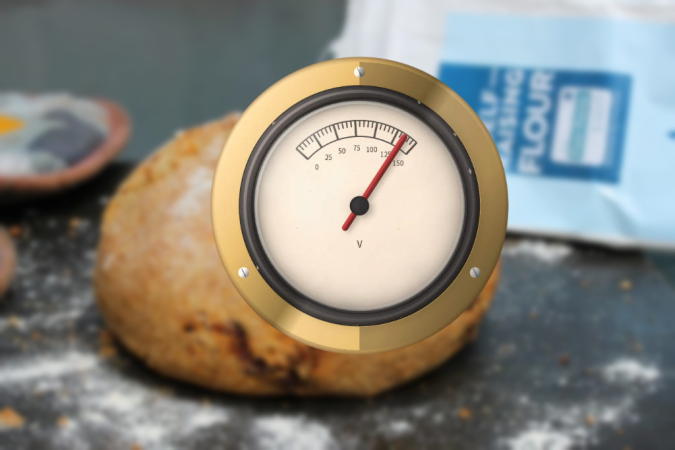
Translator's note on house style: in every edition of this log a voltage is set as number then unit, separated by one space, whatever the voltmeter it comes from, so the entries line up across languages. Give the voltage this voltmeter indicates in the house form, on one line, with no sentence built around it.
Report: 135 V
